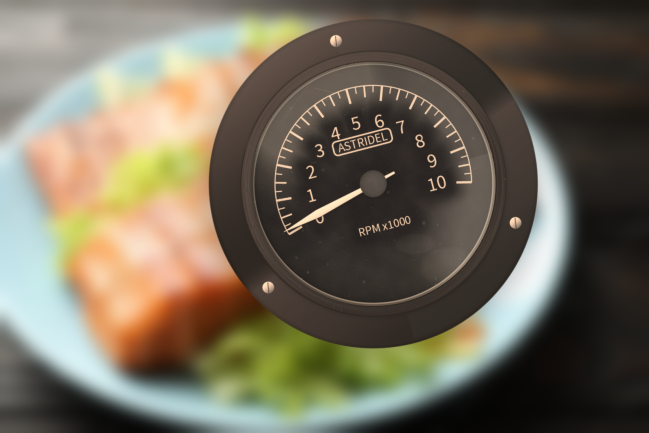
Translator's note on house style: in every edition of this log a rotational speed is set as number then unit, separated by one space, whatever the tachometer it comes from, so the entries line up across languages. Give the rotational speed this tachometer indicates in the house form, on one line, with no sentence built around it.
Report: 125 rpm
